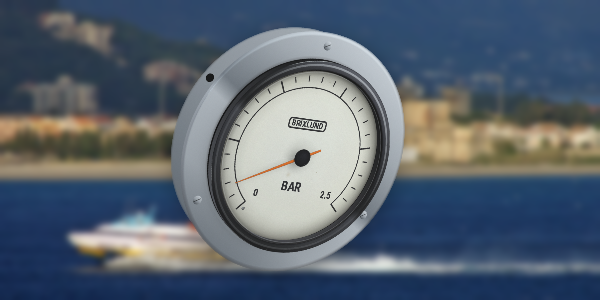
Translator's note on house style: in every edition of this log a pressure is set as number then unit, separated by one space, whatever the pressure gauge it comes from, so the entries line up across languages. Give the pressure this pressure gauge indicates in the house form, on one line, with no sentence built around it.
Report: 0.2 bar
